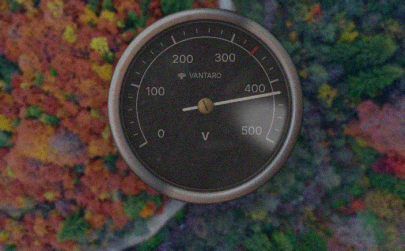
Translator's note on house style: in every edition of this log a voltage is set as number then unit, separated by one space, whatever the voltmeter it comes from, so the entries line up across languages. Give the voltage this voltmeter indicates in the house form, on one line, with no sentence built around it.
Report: 420 V
